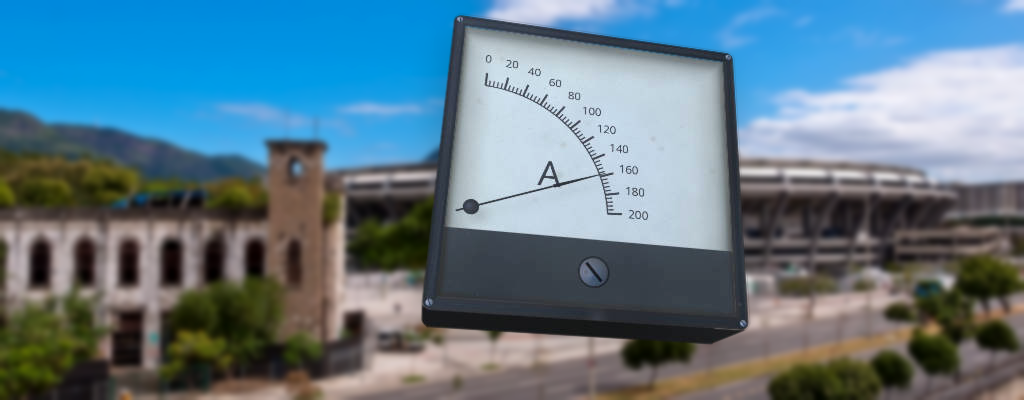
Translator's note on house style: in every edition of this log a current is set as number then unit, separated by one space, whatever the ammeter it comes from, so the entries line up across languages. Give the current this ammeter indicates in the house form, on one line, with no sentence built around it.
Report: 160 A
